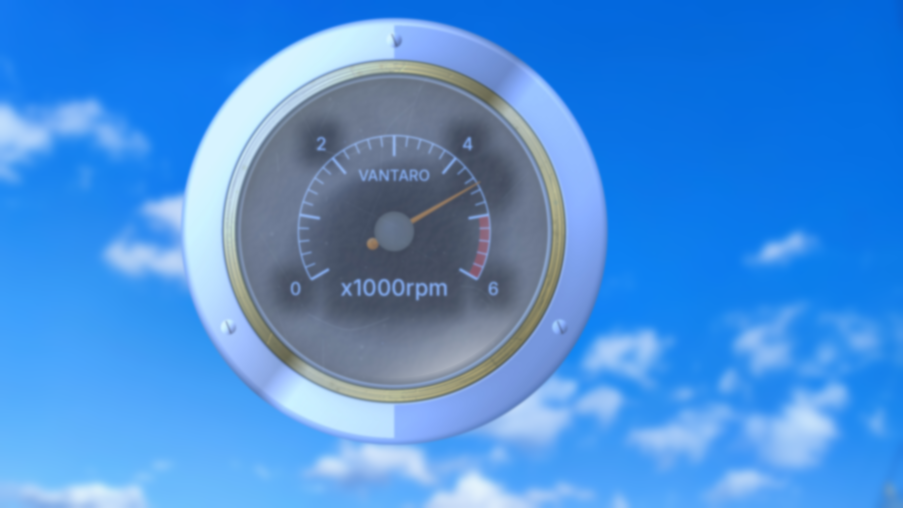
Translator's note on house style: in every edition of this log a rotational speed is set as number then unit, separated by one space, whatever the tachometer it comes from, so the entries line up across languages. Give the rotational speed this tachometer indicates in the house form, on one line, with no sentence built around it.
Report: 4500 rpm
